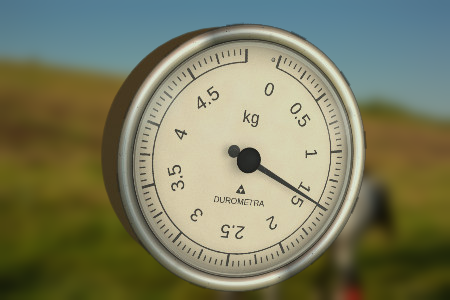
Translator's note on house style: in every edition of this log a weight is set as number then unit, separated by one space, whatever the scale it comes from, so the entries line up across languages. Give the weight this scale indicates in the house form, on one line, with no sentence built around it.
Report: 1.5 kg
